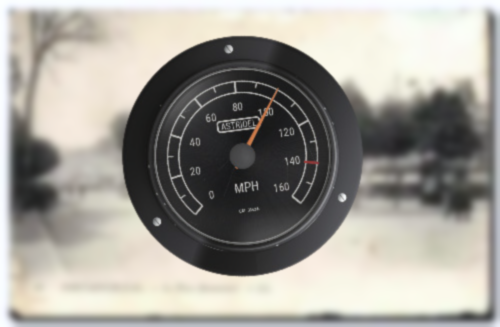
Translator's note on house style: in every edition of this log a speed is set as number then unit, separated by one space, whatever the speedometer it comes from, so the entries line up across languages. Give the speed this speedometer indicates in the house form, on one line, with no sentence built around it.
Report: 100 mph
